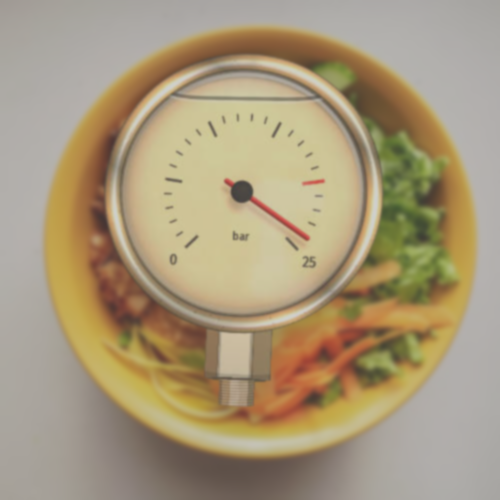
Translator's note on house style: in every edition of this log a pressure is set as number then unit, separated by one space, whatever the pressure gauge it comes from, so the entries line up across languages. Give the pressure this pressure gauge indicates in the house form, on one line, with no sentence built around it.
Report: 24 bar
